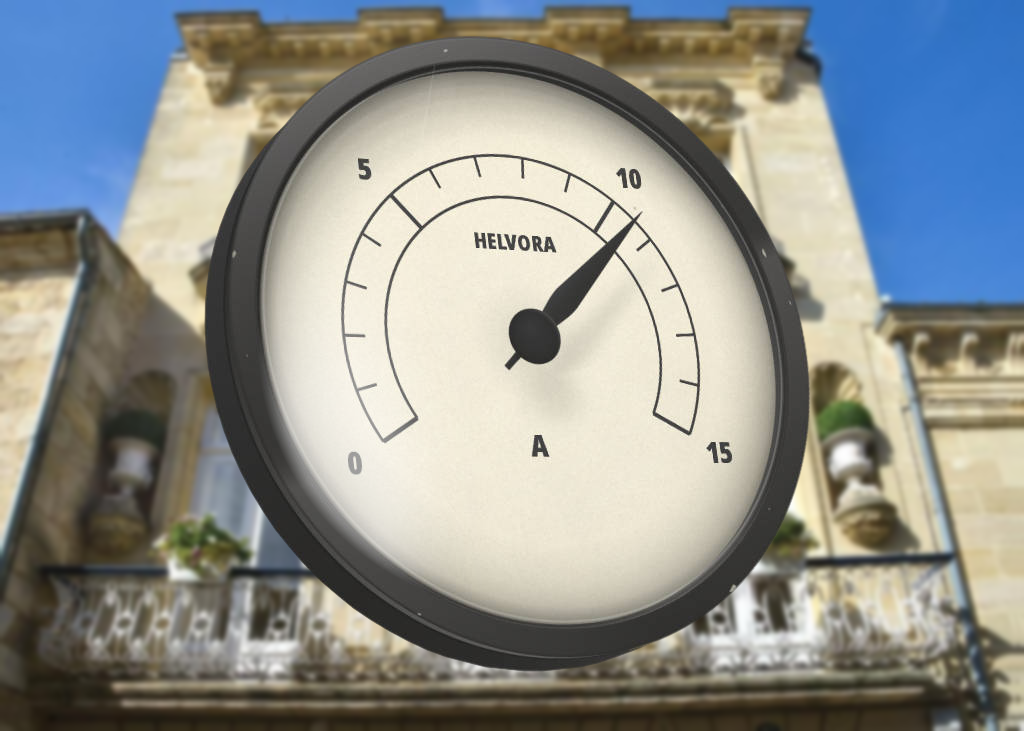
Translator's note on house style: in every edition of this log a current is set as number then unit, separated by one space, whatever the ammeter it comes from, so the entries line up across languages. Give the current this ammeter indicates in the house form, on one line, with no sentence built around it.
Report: 10.5 A
